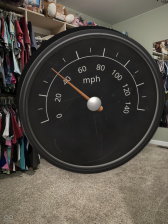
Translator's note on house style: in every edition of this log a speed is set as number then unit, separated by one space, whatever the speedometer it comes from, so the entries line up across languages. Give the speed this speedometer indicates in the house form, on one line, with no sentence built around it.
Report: 40 mph
